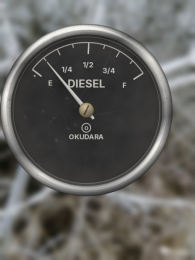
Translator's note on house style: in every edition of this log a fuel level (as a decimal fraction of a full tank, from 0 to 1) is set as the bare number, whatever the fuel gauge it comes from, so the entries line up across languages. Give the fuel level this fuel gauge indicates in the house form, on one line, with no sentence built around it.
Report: 0.125
